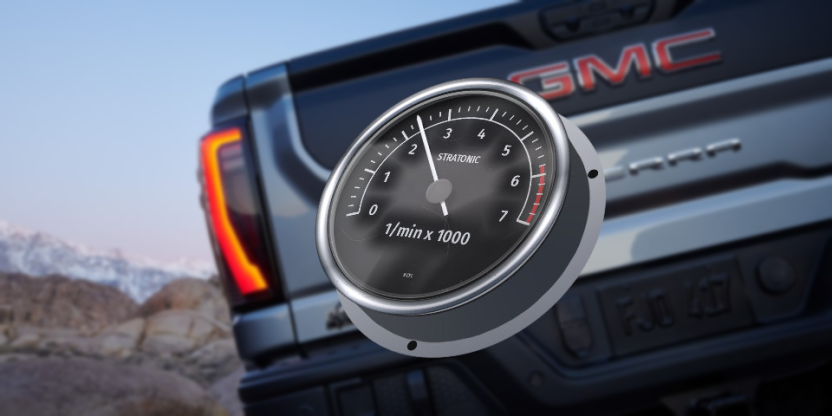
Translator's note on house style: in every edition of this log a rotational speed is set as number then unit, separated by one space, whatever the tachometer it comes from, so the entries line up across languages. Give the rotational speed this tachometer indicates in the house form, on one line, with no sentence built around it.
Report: 2400 rpm
